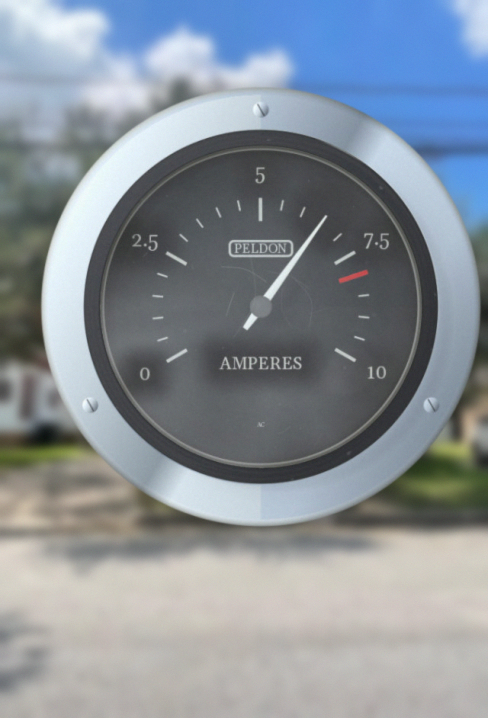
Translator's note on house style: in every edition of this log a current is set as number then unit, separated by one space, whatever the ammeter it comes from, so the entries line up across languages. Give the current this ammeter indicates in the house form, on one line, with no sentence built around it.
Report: 6.5 A
